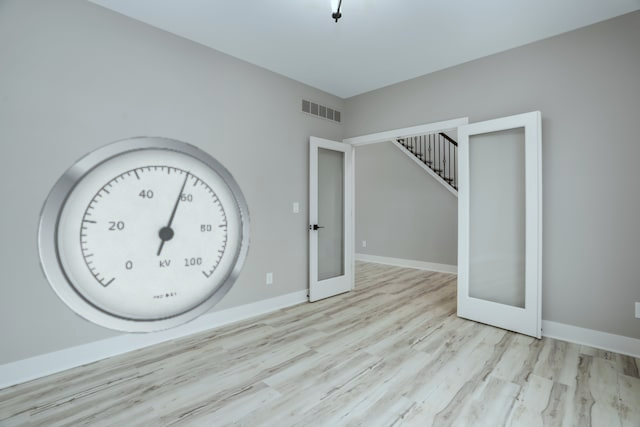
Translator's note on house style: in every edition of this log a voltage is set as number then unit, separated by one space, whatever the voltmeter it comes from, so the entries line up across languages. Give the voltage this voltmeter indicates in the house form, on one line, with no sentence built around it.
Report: 56 kV
